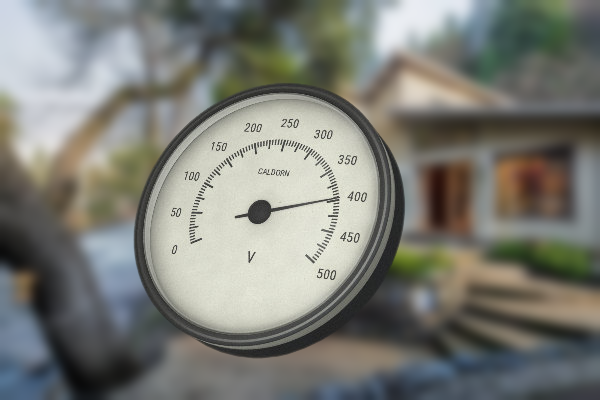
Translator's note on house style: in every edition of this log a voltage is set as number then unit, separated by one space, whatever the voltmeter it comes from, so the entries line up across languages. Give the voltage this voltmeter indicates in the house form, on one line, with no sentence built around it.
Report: 400 V
